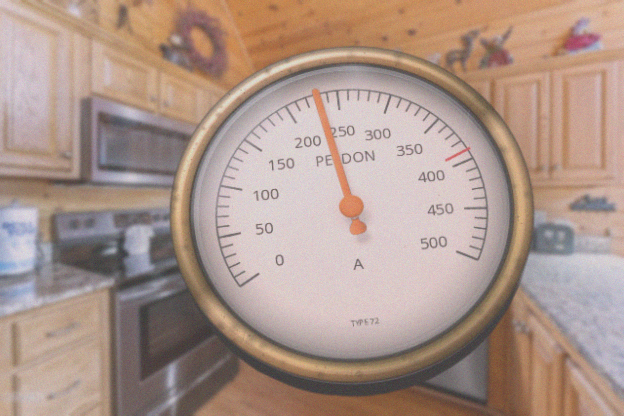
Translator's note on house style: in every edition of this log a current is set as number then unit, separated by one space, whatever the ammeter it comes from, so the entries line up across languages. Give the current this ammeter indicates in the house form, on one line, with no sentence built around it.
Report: 230 A
